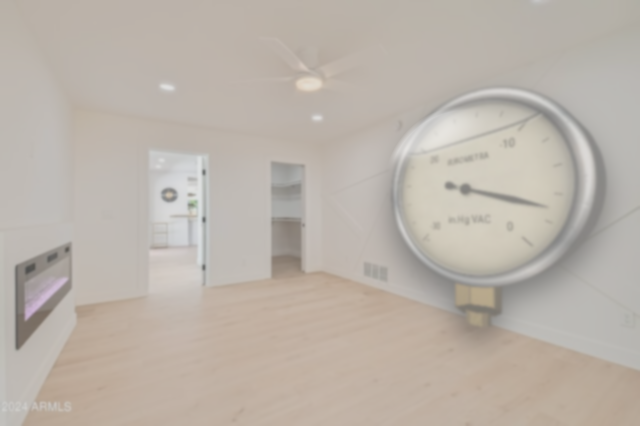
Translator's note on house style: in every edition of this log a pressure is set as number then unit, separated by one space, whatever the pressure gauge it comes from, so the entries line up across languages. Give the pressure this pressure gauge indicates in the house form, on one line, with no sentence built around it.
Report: -3 inHg
